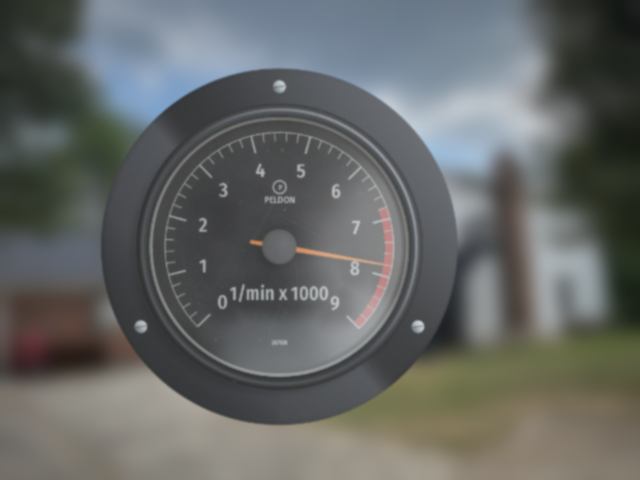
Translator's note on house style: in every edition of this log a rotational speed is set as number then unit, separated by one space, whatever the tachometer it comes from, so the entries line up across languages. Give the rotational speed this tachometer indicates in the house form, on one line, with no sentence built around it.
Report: 7800 rpm
